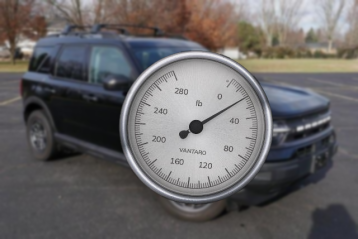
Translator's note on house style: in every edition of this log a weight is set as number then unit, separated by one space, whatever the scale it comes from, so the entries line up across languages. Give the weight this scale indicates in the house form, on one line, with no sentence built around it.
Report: 20 lb
